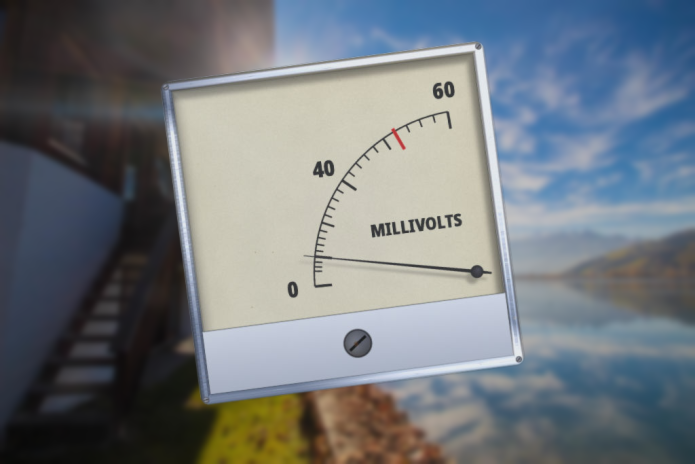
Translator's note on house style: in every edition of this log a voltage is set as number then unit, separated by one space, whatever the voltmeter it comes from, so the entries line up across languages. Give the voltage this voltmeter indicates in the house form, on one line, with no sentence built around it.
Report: 20 mV
